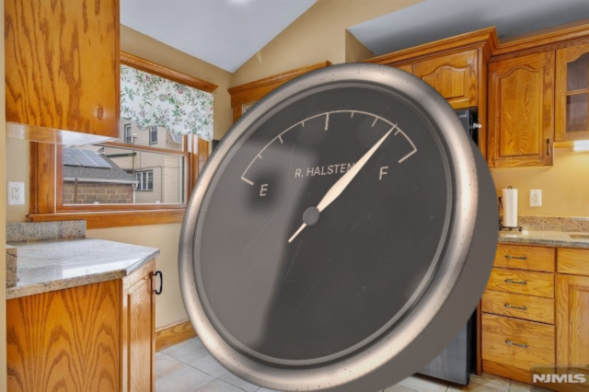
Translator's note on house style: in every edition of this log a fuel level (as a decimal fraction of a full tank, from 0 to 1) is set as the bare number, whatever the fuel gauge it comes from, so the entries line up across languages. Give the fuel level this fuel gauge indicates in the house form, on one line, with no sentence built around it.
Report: 0.875
